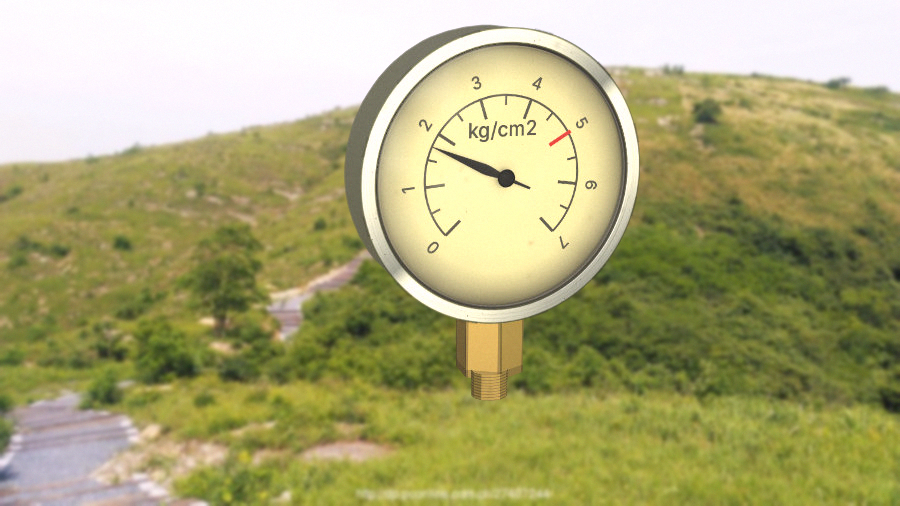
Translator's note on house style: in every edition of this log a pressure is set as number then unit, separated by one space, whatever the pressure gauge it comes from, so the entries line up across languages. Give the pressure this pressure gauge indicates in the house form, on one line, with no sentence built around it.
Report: 1.75 kg/cm²
